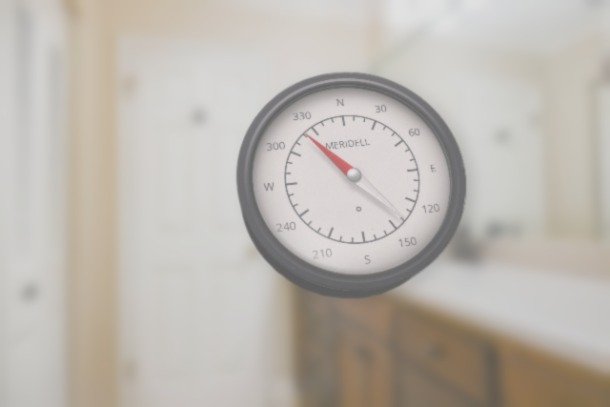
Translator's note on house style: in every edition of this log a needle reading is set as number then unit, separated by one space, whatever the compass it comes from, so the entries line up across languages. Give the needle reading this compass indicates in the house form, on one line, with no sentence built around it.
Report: 320 °
